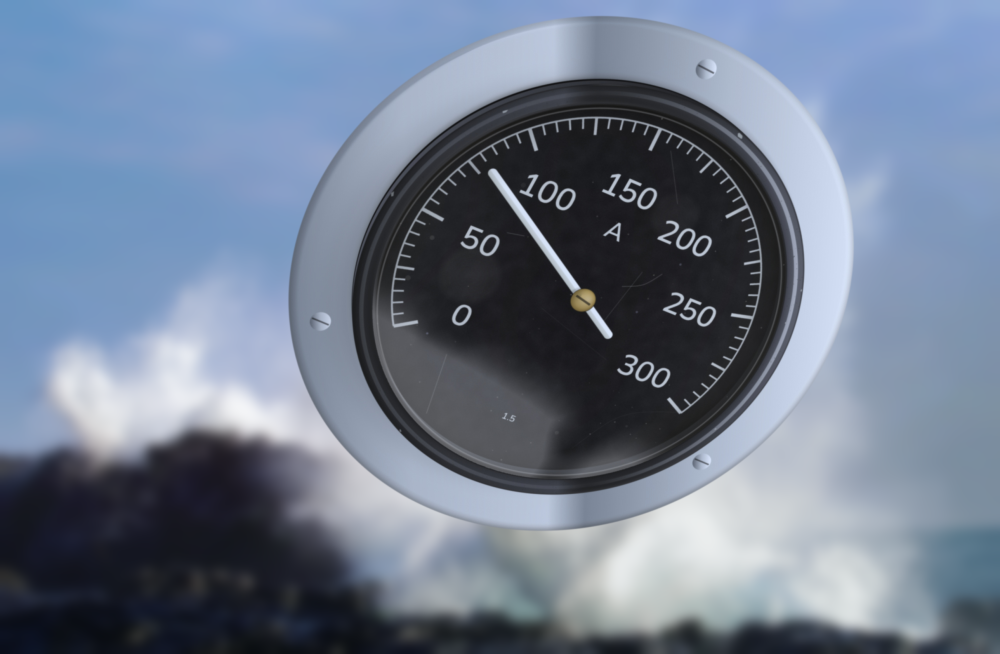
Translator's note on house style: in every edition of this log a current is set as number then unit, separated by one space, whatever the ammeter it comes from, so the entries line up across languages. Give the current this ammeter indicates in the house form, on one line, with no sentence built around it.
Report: 80 A
